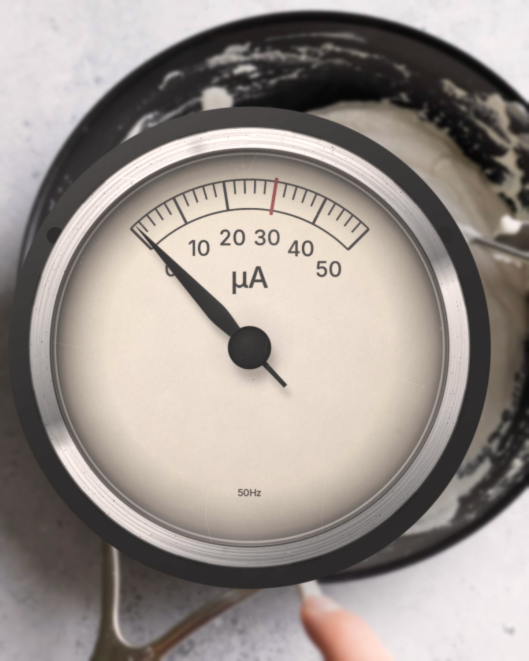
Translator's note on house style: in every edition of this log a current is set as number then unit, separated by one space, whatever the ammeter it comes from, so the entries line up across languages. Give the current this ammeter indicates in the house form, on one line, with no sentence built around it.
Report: 1 µA
